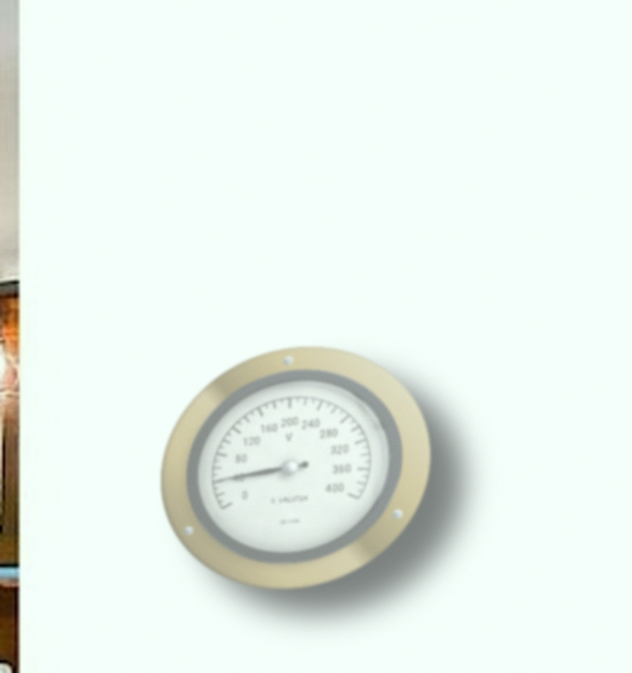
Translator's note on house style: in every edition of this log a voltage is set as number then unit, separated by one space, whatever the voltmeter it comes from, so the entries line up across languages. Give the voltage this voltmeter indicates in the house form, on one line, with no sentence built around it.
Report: 40 V
